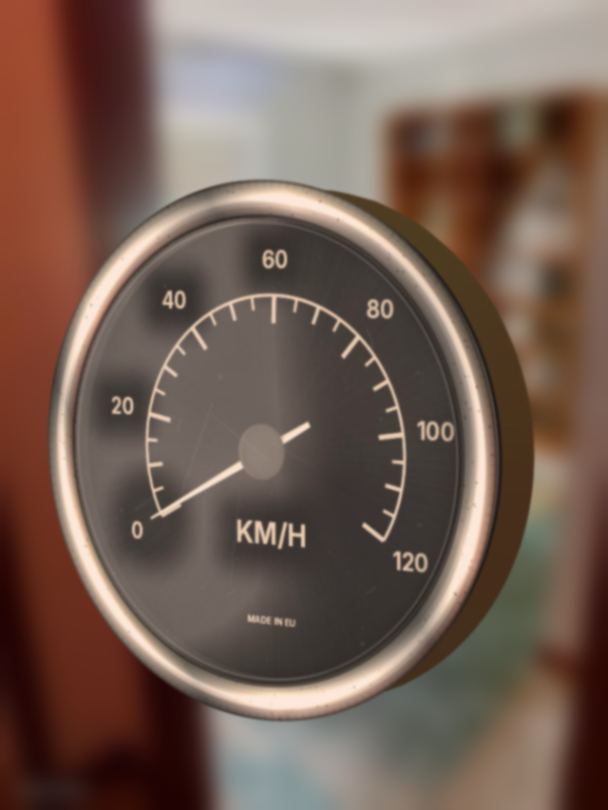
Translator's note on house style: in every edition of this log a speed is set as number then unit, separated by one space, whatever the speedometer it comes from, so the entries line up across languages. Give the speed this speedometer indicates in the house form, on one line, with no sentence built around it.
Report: 0 km/h
